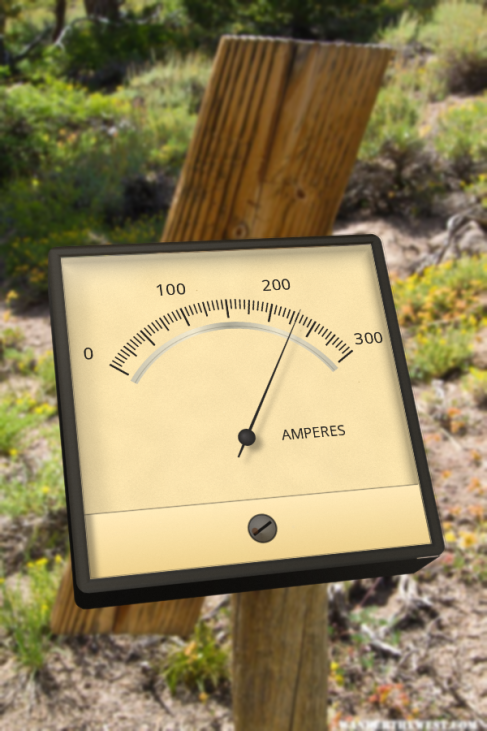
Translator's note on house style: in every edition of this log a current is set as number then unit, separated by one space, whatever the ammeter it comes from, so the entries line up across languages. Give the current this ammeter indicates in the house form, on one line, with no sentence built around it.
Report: 230 A
